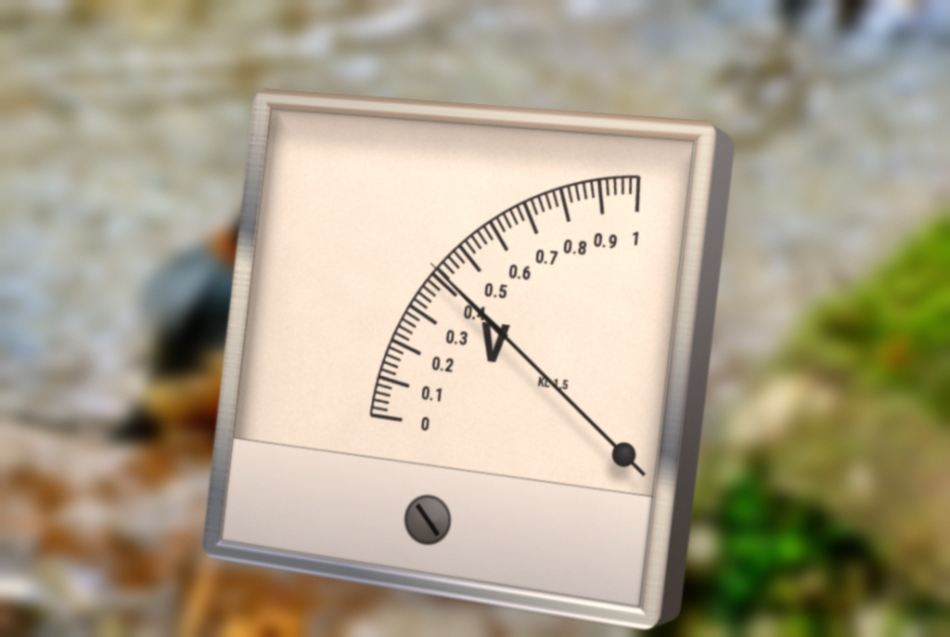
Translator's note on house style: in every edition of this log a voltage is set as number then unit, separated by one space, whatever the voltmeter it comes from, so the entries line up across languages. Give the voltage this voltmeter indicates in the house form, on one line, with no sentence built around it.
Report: 0.42 V
